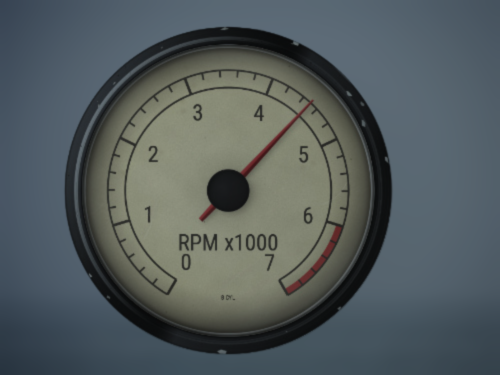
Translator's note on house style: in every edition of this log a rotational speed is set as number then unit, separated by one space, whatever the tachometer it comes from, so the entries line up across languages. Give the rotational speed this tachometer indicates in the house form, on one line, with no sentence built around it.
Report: 4500 rpm
